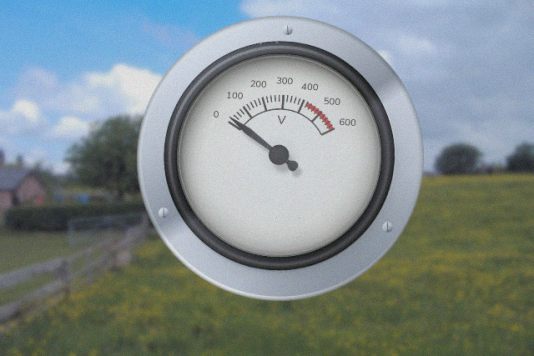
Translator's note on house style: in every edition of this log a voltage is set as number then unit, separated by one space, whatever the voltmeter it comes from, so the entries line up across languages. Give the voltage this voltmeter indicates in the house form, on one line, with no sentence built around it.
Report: 20 V
